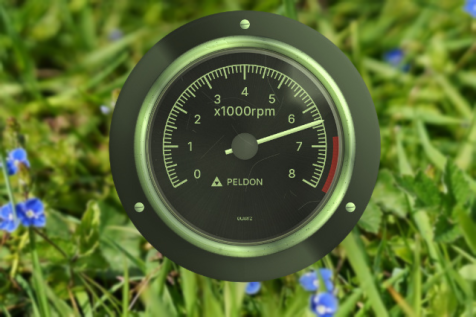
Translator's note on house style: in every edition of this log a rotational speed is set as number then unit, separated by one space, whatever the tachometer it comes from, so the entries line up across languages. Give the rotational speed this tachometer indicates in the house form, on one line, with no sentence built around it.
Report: 6400 rpm
